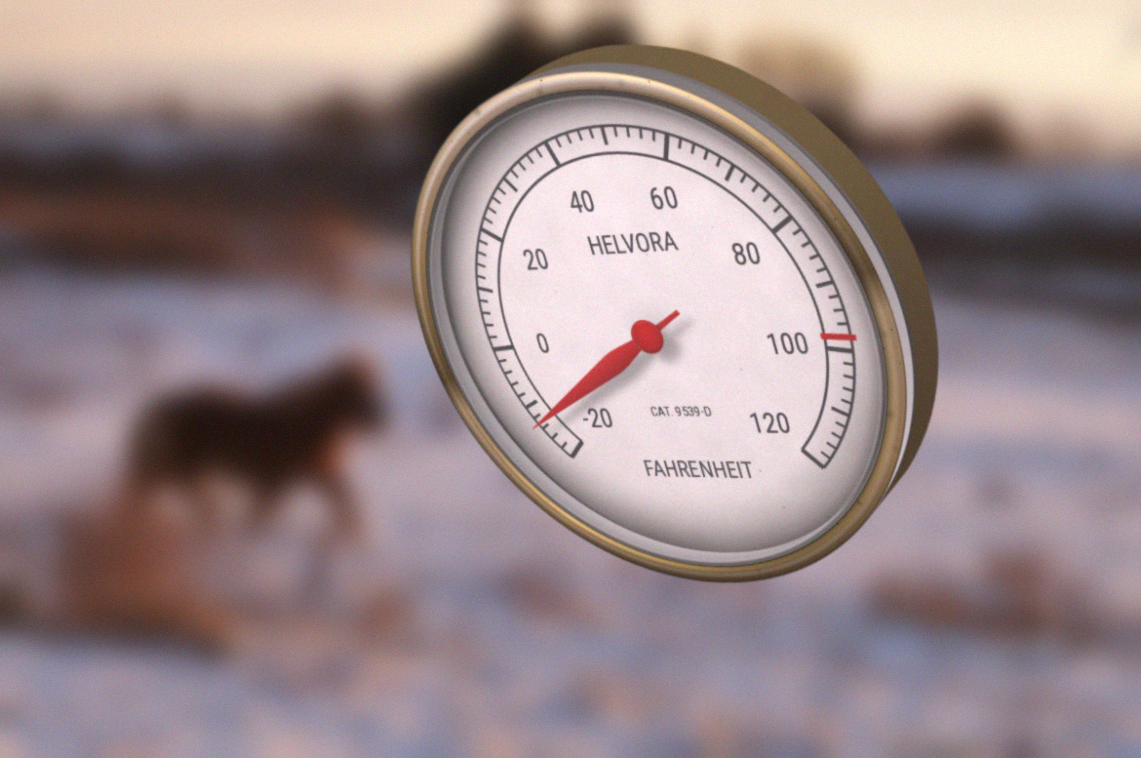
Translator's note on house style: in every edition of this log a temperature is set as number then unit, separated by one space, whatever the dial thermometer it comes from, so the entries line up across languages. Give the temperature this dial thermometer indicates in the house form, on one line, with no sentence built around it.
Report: -13 °F
